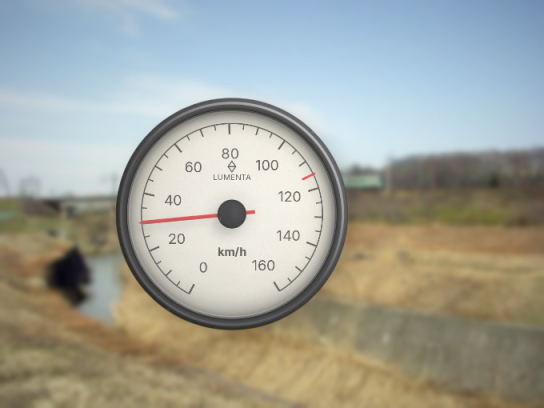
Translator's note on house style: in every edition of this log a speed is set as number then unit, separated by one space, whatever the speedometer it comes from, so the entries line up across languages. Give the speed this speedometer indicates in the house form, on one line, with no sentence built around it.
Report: 30 km/h
